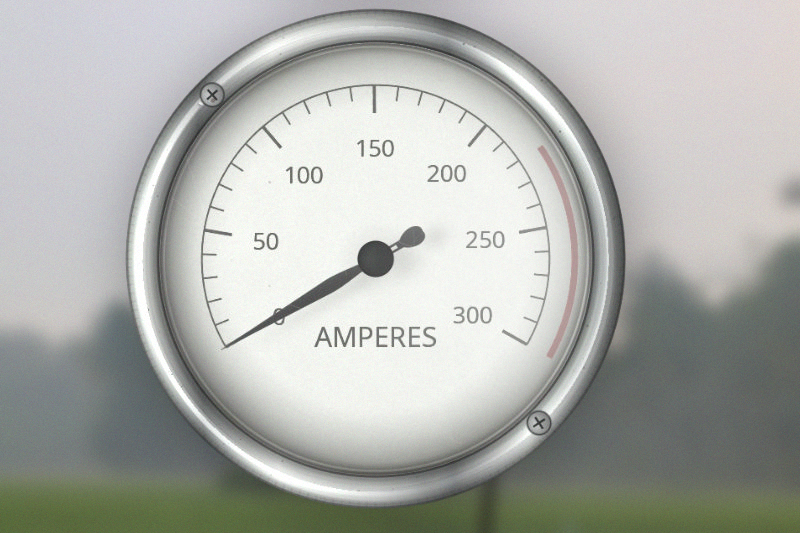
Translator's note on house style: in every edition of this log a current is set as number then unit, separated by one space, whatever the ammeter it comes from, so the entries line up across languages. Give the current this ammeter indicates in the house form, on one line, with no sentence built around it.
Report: 0 A
